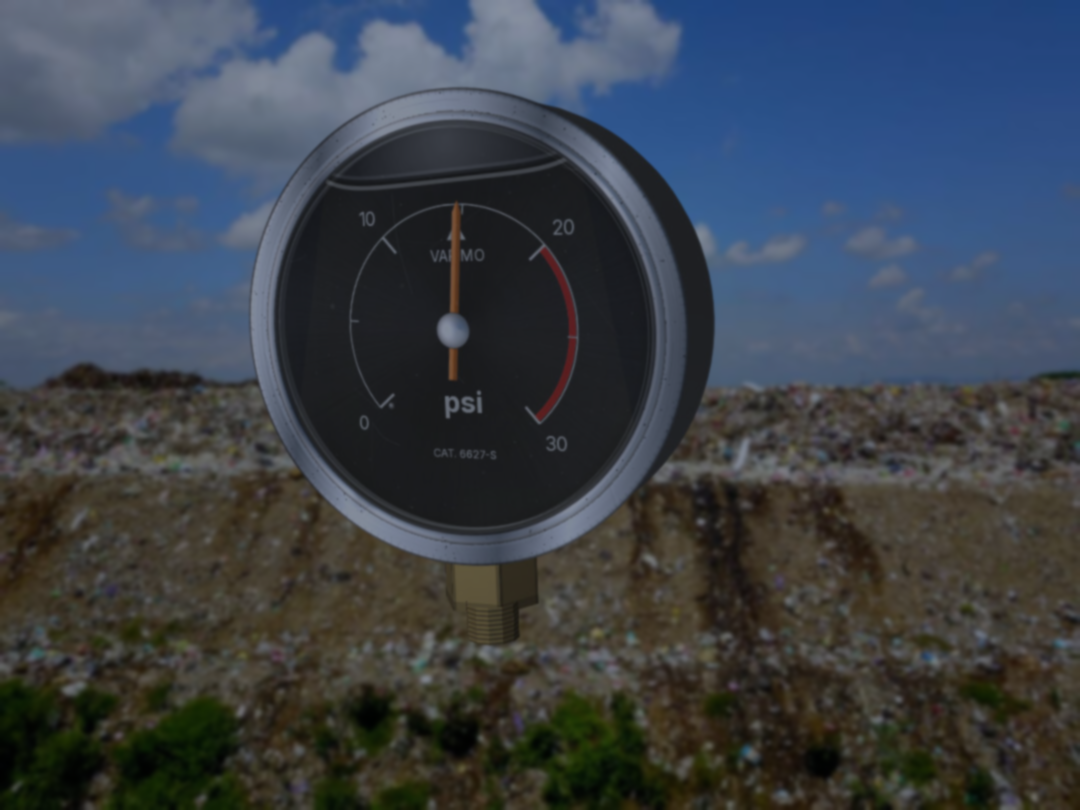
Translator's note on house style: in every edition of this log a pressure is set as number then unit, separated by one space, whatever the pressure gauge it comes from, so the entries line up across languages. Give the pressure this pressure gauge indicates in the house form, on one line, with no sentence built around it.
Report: 15 psi
